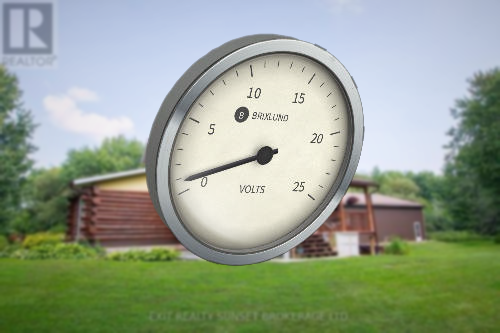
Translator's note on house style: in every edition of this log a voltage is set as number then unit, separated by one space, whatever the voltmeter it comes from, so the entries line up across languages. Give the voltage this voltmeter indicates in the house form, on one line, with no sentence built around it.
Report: 1 V
